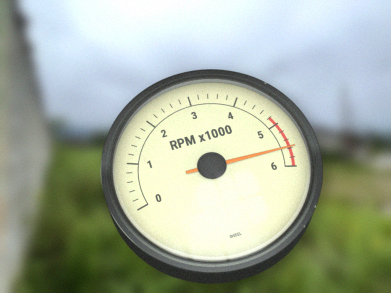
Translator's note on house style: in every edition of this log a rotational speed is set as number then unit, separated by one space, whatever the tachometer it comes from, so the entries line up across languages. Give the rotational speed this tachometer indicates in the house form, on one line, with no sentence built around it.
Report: 5600 rpm
